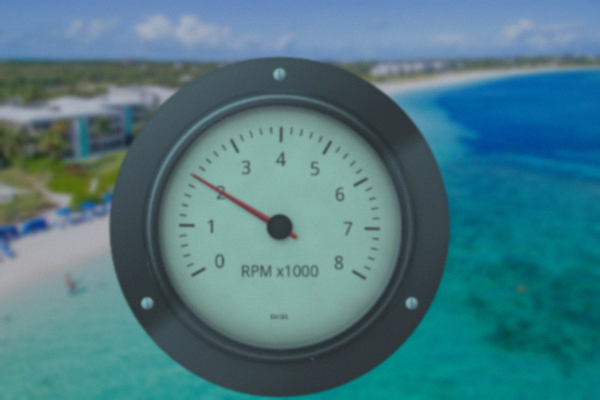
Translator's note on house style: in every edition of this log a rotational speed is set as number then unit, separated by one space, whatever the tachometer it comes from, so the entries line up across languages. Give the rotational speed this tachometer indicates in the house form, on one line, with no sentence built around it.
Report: 2000 rpm
